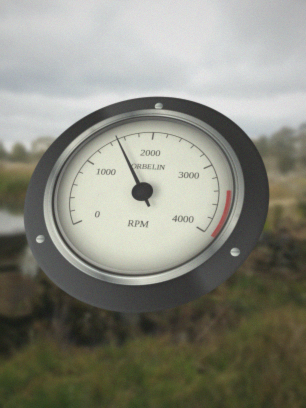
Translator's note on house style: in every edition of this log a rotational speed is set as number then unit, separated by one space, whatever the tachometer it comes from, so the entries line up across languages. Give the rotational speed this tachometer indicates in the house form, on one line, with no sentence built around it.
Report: 1500 rpm
